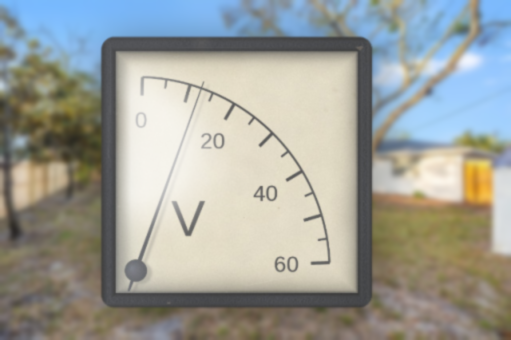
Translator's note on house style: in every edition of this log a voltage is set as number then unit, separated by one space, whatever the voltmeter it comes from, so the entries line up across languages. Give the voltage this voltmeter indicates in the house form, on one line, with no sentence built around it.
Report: 12.5 V
